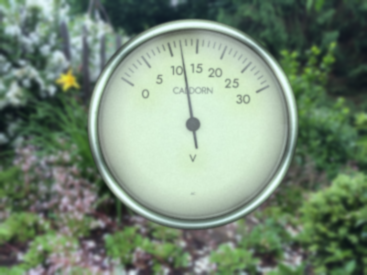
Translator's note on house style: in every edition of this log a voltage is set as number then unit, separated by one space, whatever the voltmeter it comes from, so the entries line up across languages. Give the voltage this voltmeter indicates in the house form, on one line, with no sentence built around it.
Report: 12 V
